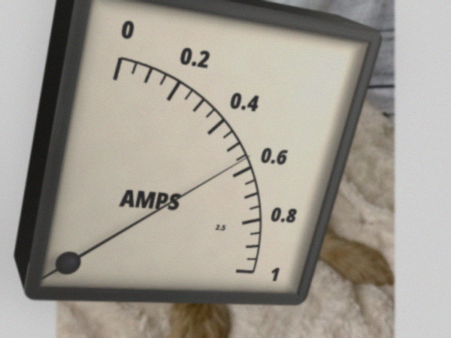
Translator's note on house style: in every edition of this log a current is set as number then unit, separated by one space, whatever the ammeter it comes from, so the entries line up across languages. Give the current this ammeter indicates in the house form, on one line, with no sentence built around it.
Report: 0.55 A
